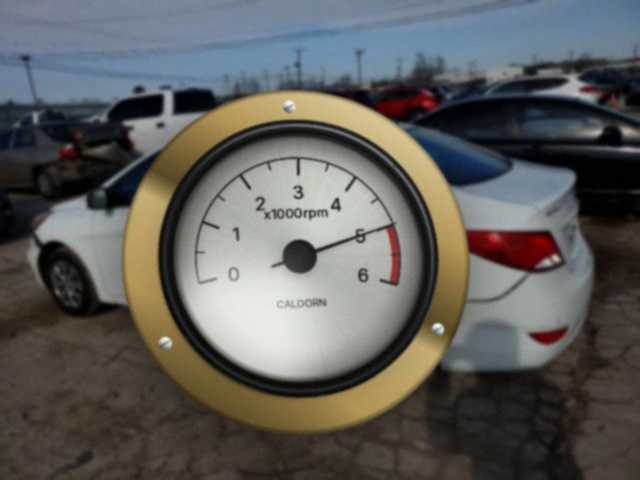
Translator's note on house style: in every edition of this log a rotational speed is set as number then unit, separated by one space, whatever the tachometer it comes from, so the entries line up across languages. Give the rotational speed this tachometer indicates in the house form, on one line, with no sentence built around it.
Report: 5000 rpm
